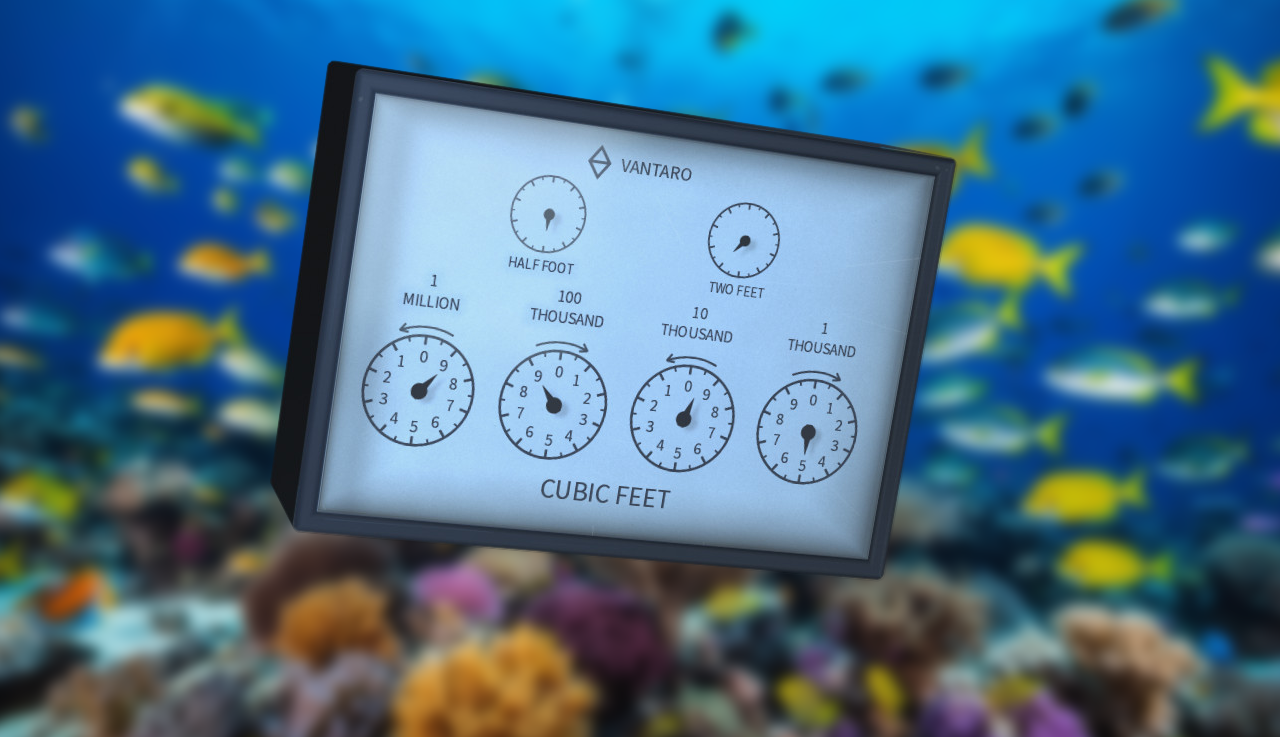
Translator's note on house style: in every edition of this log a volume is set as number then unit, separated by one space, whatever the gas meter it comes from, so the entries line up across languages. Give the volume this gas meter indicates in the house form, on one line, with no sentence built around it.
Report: 889500 ft³
